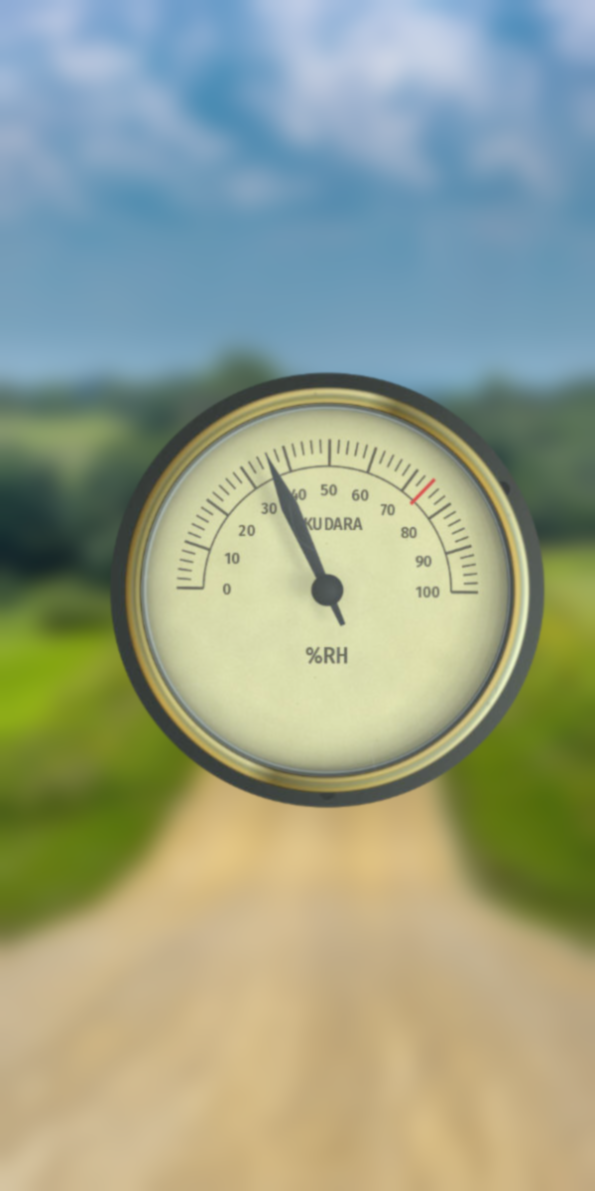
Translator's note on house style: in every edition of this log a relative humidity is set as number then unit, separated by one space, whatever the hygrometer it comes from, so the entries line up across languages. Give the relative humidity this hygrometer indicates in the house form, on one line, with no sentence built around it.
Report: 36 %
